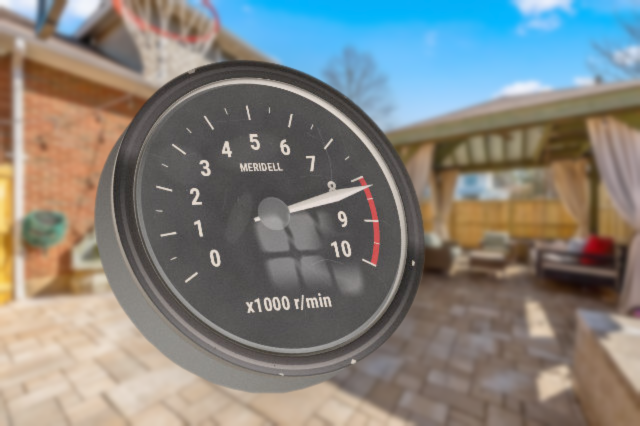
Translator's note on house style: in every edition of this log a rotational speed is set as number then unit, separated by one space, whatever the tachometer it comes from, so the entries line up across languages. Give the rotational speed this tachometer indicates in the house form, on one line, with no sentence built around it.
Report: 8250 rpm
